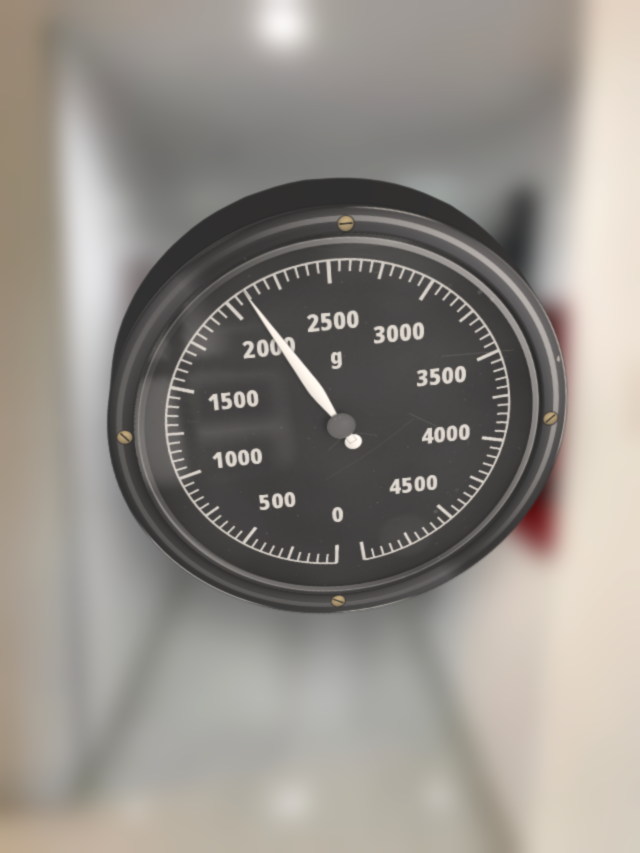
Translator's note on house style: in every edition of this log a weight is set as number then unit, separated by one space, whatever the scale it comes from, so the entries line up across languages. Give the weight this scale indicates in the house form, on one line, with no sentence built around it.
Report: 2100 g
